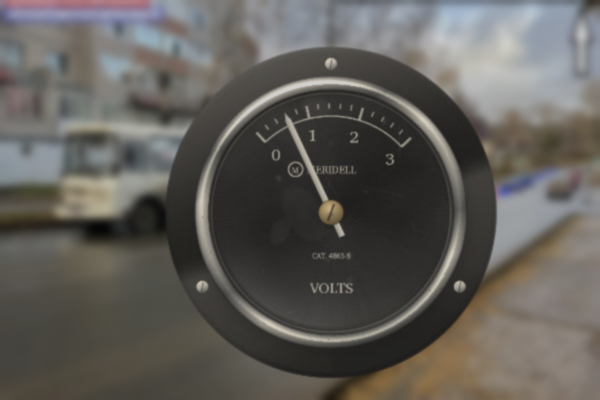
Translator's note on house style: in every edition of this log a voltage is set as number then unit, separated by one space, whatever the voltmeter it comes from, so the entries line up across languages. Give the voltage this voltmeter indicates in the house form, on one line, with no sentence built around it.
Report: 0.6 V
